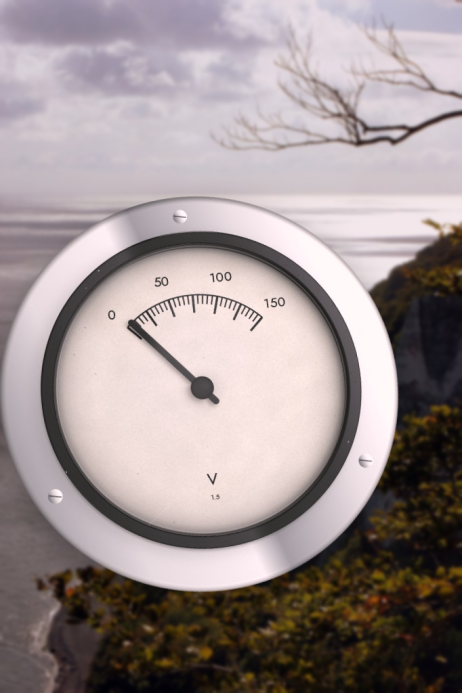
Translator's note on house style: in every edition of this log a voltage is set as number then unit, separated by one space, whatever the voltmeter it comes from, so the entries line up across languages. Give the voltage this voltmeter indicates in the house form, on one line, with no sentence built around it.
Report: 5 V
